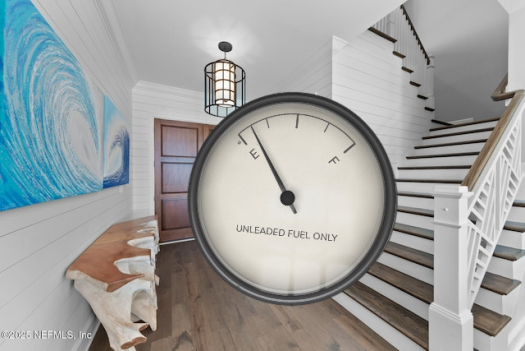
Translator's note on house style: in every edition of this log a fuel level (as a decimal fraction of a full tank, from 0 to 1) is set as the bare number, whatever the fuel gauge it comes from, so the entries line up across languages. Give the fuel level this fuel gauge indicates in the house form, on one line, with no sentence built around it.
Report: 0.125
